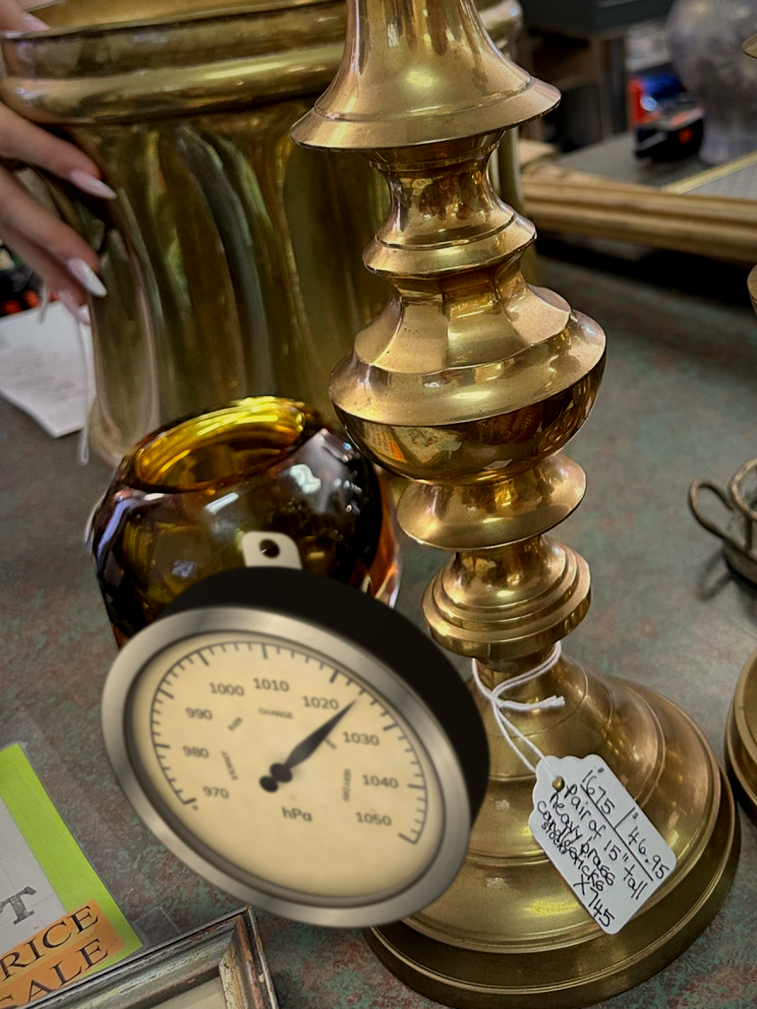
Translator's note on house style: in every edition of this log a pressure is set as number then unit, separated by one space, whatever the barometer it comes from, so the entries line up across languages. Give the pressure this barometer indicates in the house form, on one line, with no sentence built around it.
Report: 1024 hPa
